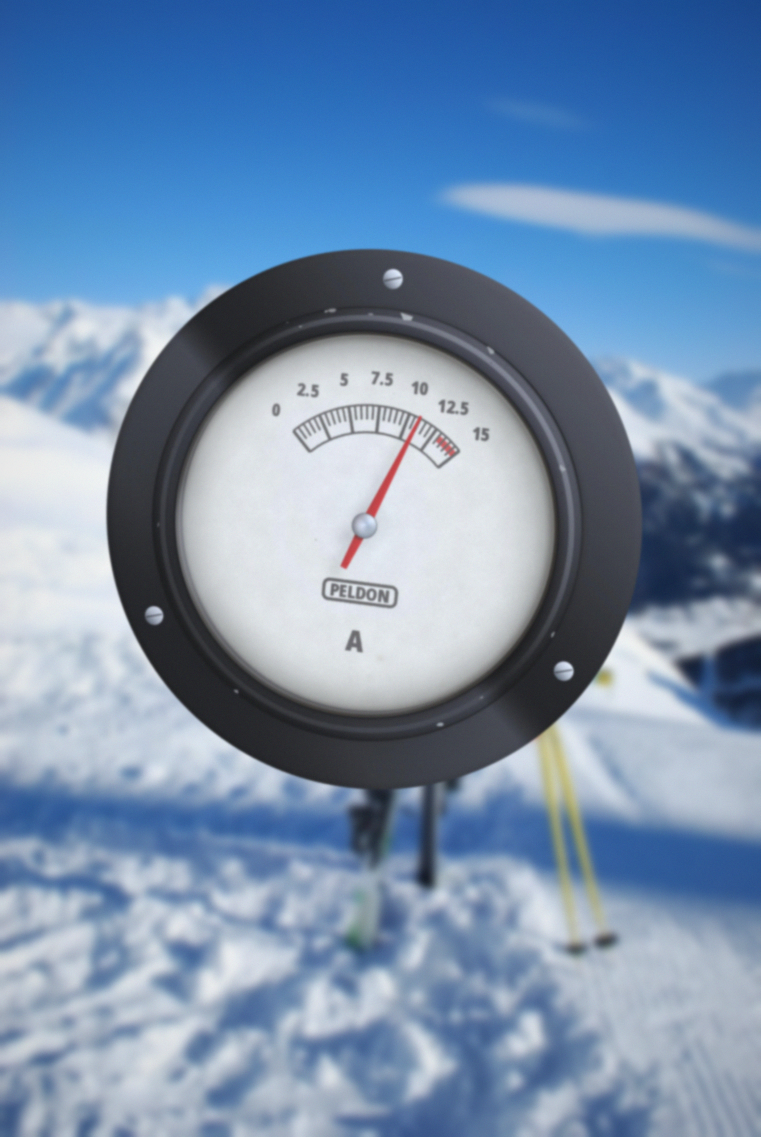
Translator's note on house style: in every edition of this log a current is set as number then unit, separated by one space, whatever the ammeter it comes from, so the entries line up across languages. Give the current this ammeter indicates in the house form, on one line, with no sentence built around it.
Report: 11 A
